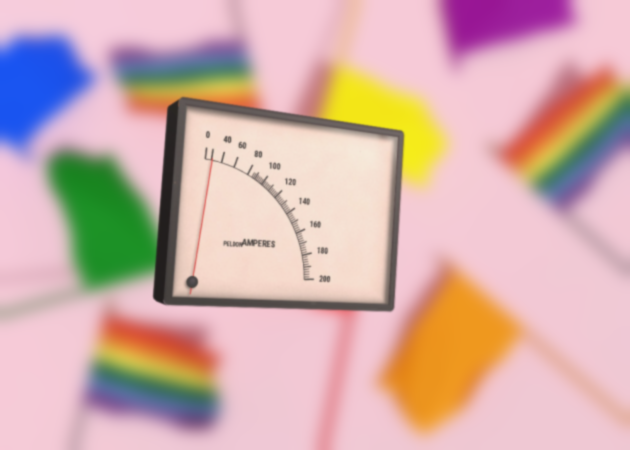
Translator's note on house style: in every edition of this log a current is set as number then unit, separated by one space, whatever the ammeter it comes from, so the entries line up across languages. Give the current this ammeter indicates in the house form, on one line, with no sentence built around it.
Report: 20 A
